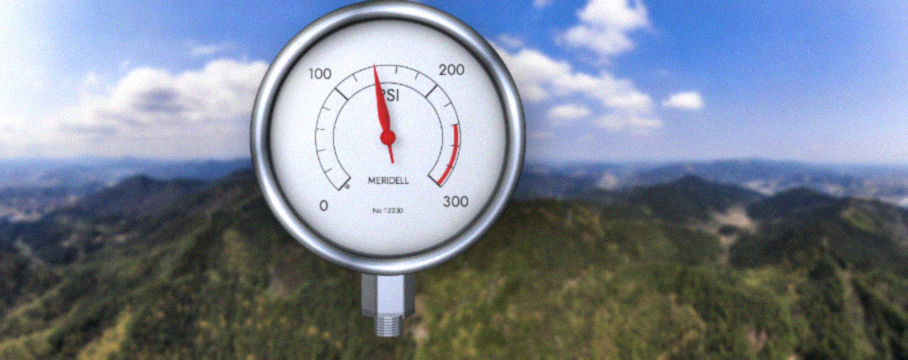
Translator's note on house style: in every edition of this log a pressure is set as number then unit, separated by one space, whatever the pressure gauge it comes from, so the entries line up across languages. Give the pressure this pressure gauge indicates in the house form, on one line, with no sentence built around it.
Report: 140 psi
